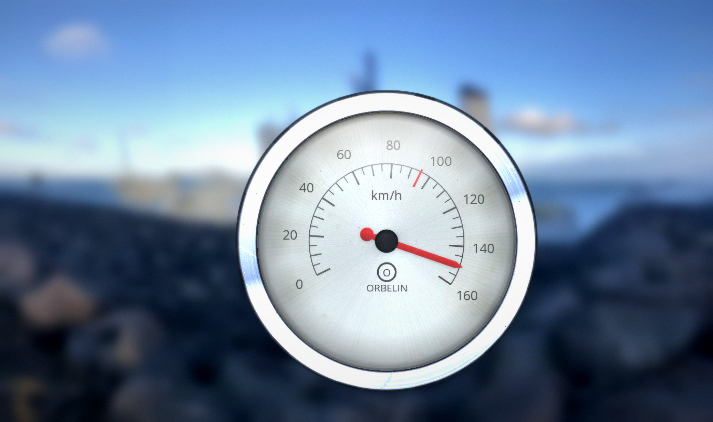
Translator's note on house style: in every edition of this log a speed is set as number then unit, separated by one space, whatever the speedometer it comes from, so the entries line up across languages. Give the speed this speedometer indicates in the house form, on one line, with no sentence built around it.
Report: 150 km/h
